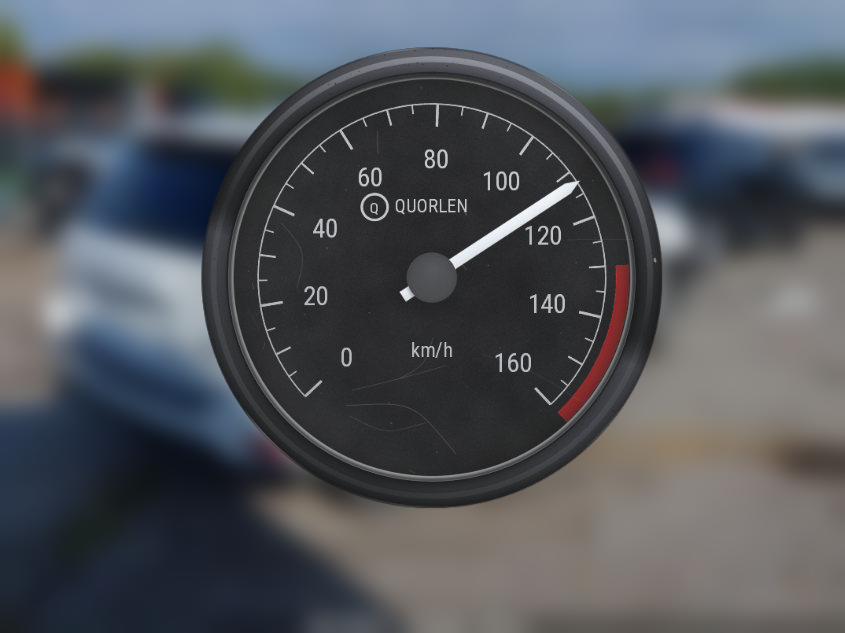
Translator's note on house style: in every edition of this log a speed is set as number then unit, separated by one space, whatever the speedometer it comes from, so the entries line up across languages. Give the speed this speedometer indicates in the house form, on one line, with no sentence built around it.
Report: 112.5 km/h
